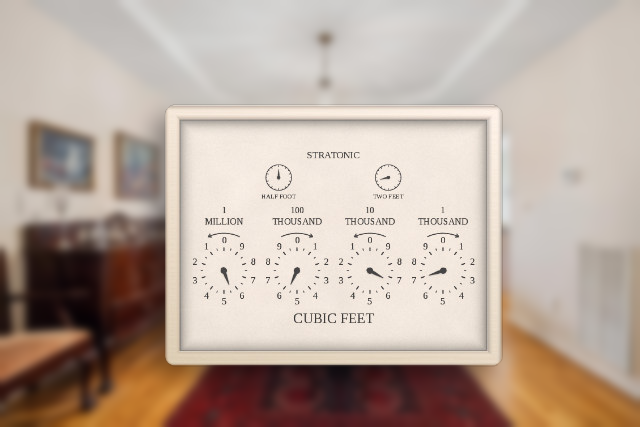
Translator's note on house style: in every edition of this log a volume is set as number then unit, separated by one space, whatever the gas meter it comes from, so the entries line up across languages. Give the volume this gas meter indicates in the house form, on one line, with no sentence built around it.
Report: 556700 ft³
